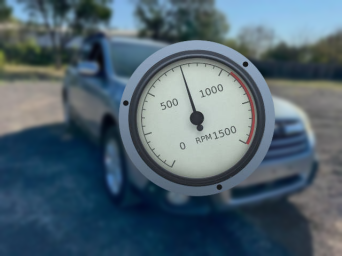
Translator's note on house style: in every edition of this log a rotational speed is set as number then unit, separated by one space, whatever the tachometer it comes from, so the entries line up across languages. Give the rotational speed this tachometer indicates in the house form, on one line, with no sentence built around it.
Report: 750 rpm
